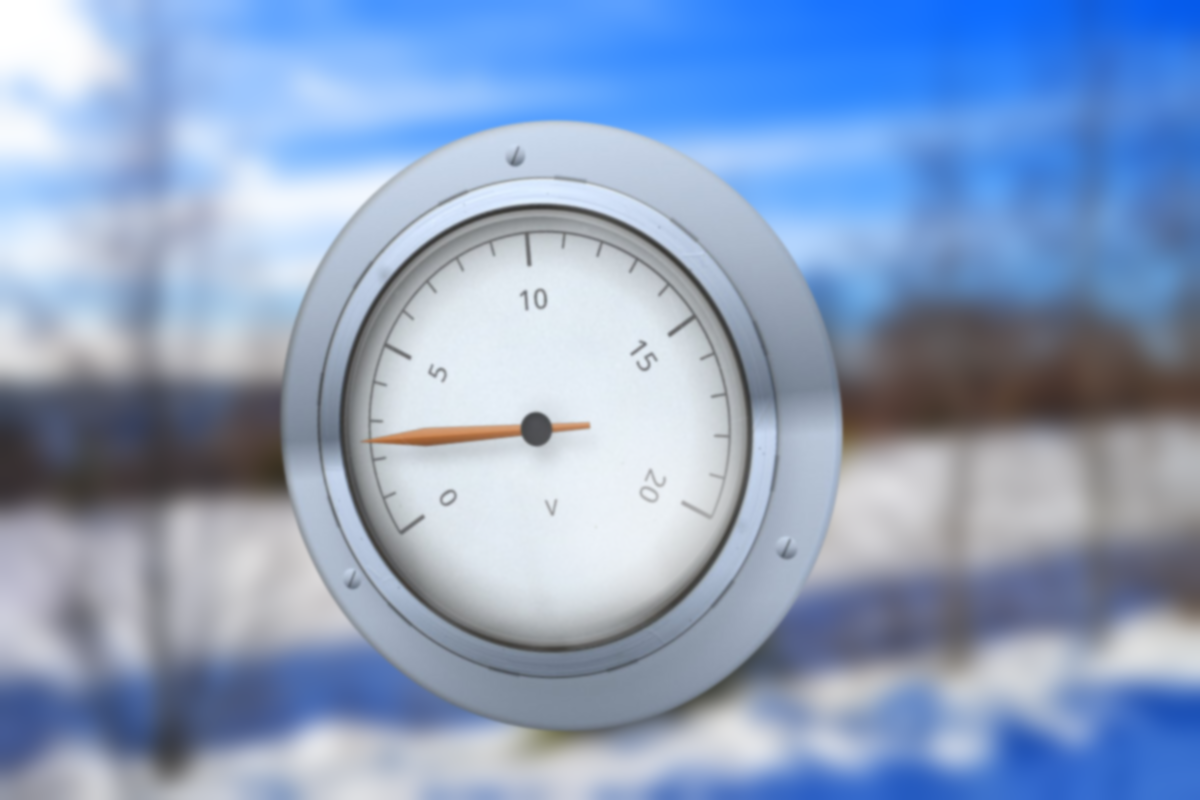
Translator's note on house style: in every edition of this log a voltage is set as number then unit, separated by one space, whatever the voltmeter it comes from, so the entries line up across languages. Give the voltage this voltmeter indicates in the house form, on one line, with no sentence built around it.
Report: 2.5 V
